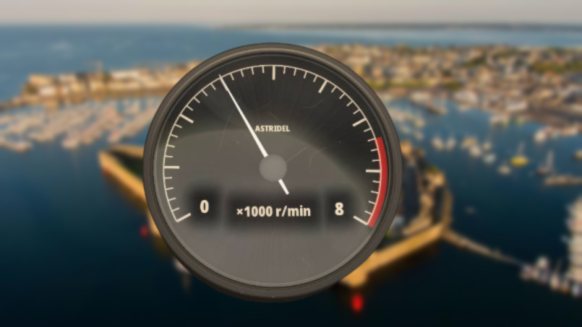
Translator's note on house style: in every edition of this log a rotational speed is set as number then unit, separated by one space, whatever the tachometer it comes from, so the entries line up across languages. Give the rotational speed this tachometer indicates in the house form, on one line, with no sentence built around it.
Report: 3000 rpm
